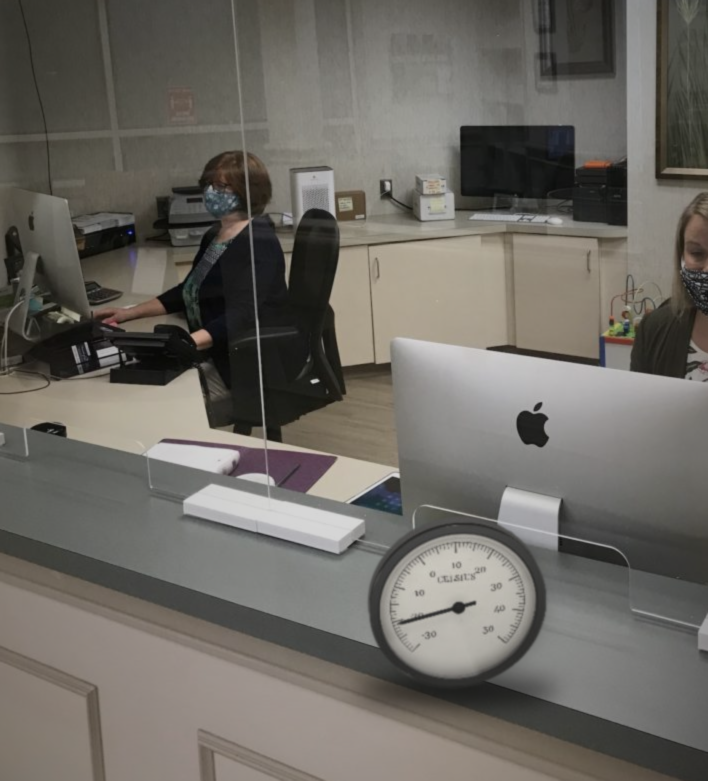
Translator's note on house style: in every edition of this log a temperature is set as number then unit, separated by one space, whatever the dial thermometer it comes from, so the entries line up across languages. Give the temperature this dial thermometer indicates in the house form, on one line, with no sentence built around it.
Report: -20 °C
